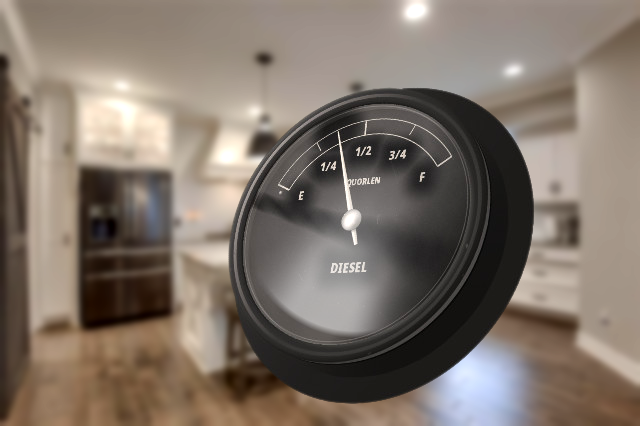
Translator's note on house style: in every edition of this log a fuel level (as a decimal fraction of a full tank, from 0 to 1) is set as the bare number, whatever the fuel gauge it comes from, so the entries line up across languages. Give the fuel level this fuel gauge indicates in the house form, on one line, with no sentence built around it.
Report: 0.375
